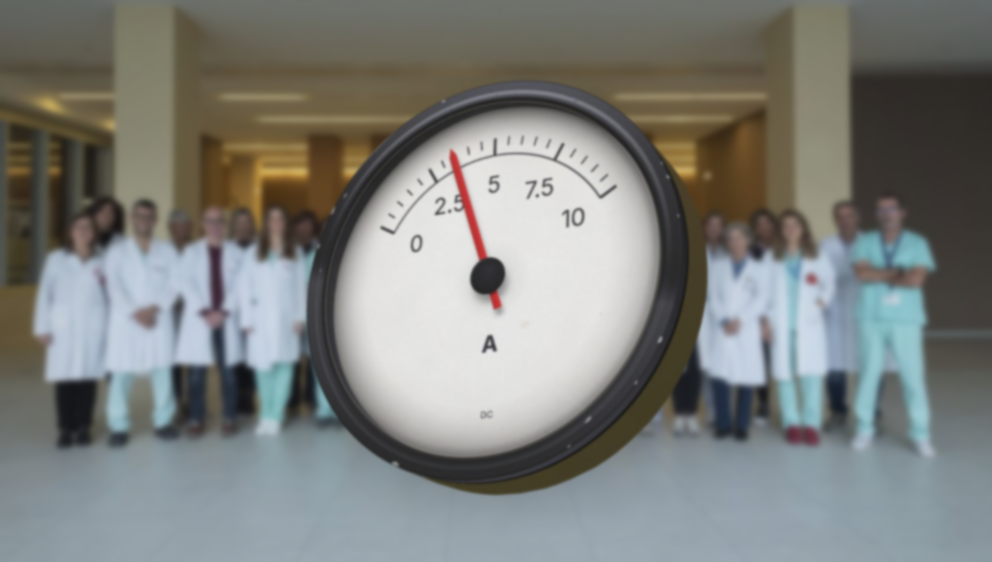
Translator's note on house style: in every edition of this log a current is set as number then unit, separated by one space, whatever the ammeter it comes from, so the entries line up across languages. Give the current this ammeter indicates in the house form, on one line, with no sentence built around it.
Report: 3.5 A
